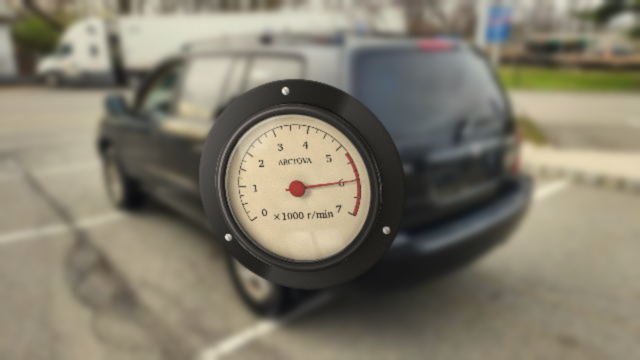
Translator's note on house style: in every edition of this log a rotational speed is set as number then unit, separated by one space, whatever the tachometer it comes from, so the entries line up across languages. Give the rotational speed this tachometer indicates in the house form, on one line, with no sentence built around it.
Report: 6000 rpm
